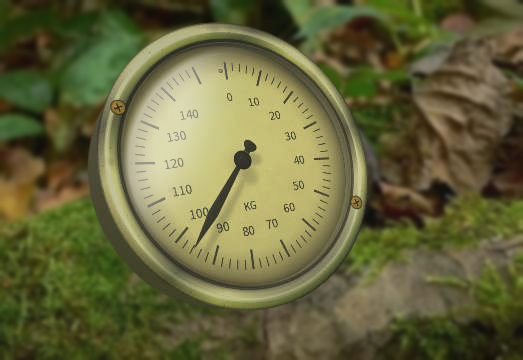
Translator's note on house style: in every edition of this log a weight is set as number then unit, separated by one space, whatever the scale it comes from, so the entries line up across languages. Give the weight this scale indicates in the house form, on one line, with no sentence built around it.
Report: 96 kg
